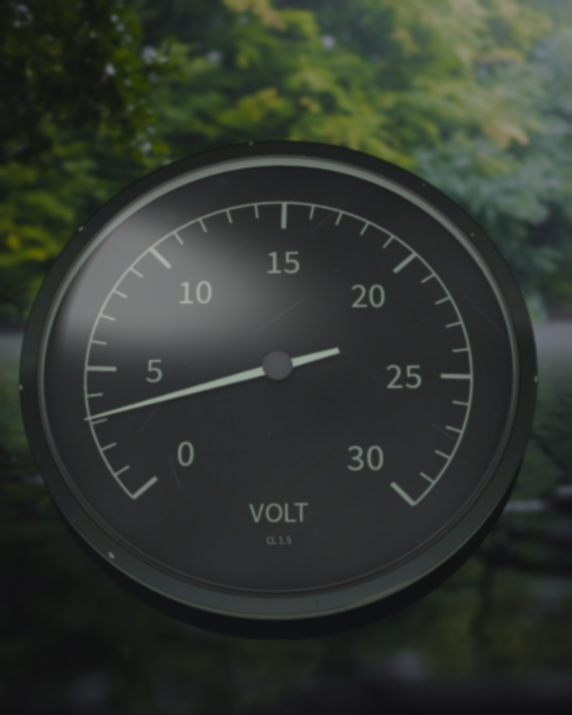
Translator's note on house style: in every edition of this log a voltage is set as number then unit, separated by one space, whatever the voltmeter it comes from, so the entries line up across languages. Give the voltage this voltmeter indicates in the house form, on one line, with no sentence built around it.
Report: 3 V
